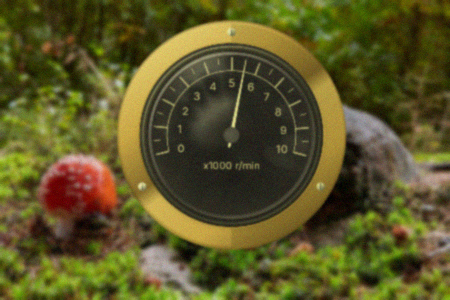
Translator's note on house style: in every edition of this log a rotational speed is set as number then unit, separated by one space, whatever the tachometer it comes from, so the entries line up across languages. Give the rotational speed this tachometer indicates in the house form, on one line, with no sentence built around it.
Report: 5500 rpm
